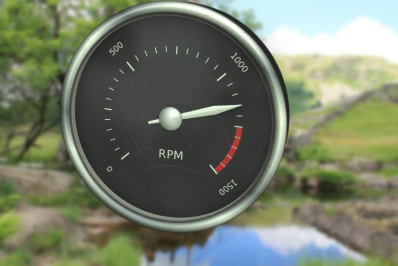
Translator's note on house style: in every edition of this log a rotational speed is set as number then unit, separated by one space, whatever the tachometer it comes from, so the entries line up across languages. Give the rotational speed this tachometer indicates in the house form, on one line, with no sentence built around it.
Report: 1150 rpm
